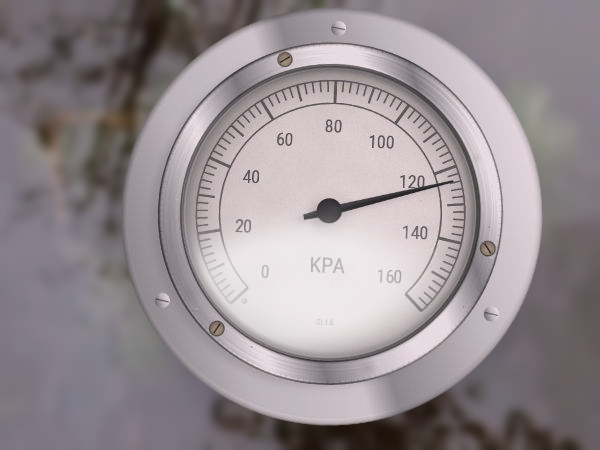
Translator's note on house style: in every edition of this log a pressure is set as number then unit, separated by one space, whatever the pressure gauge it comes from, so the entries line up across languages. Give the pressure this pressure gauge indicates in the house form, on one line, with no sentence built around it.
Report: 124 kPa
